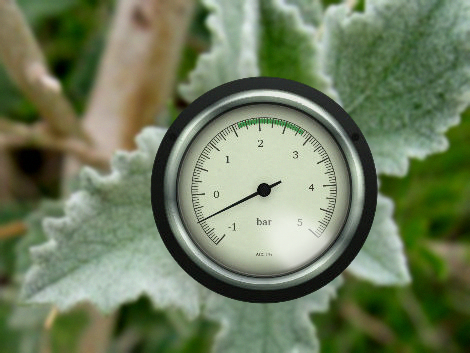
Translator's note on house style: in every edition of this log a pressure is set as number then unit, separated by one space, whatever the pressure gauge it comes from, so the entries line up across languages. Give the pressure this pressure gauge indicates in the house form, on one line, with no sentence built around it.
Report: -0.5 bar
